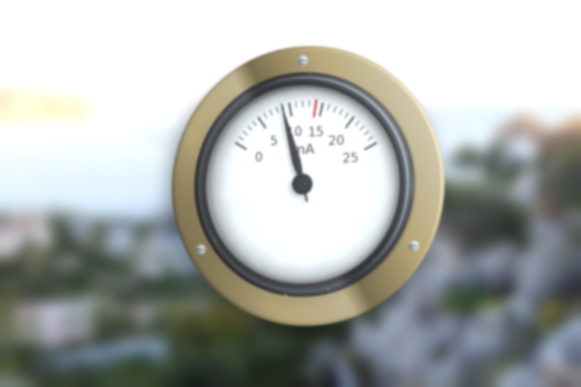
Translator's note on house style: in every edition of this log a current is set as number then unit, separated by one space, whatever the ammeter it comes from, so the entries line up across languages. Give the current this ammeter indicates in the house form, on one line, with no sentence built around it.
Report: 9 mA
